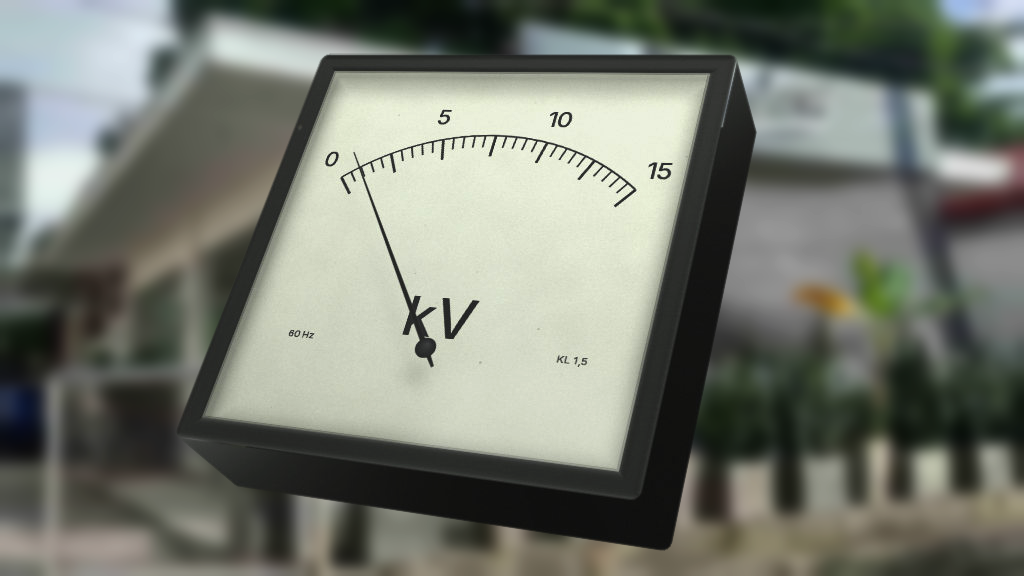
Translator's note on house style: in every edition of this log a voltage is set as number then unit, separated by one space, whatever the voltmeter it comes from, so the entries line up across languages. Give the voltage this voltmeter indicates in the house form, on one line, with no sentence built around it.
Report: 1 kV
